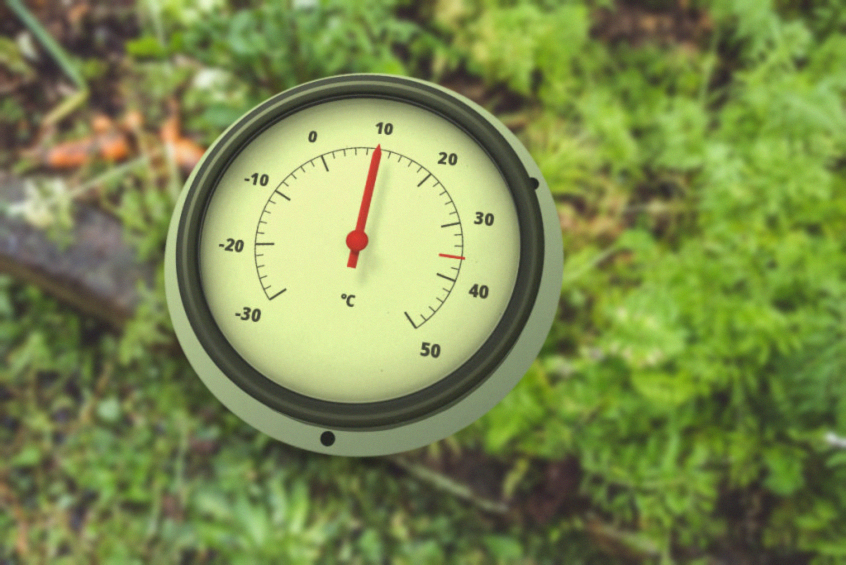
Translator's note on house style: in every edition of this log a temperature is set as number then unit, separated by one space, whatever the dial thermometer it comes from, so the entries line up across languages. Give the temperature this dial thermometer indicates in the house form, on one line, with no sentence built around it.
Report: 10 °C
